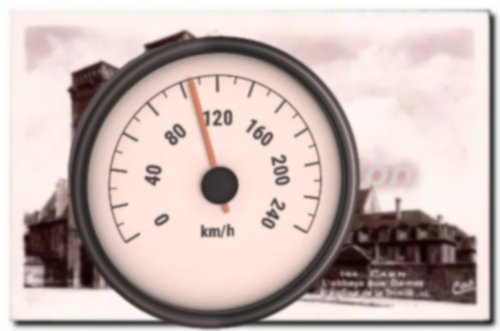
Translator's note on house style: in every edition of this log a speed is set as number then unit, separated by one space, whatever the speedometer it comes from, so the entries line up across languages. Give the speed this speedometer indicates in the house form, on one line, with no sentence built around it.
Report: 105 km/h
